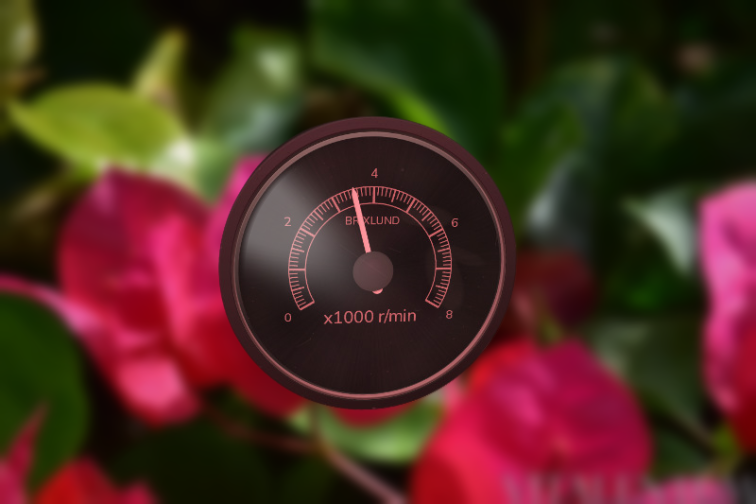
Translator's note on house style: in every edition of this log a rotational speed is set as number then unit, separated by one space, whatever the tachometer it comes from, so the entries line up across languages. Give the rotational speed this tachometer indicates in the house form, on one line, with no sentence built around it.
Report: 3500 rpm
